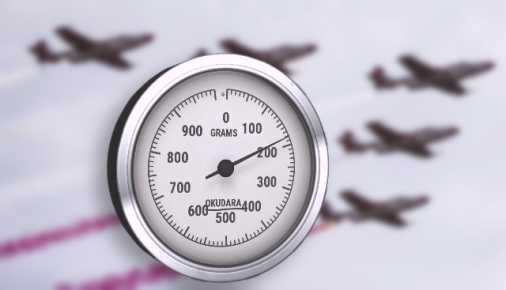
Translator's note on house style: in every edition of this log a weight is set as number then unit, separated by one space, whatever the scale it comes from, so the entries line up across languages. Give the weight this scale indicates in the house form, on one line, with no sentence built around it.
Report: 180 g
